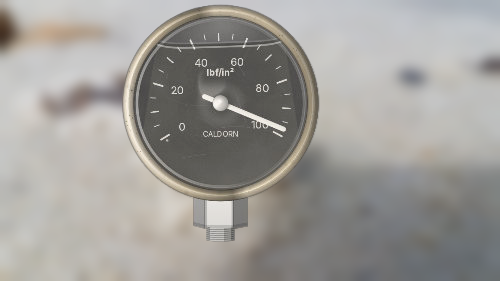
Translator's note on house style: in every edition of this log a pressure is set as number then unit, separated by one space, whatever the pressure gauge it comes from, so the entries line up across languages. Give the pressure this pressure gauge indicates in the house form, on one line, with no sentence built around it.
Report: 97.5 psi
